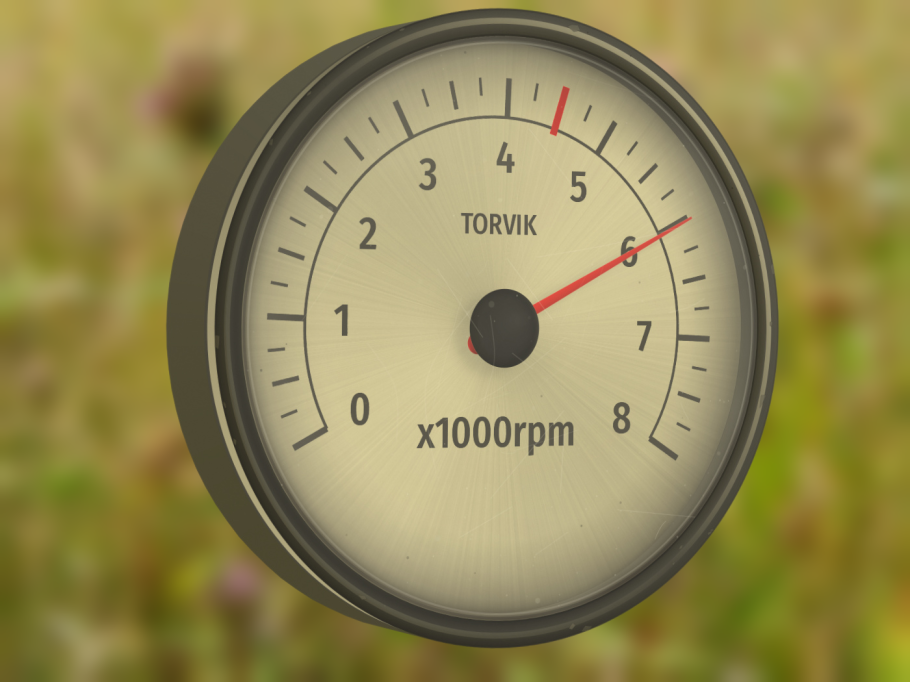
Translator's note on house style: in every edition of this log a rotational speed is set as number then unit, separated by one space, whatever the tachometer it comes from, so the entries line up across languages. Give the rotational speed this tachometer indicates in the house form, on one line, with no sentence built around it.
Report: 6000 rpm
